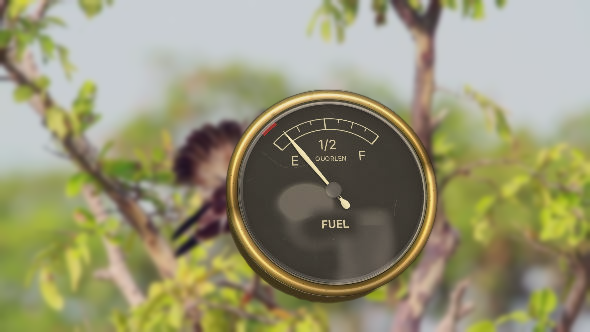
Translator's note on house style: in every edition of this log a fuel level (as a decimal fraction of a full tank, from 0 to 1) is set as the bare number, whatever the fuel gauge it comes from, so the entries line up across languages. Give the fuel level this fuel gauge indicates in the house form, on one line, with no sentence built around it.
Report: 0.125
